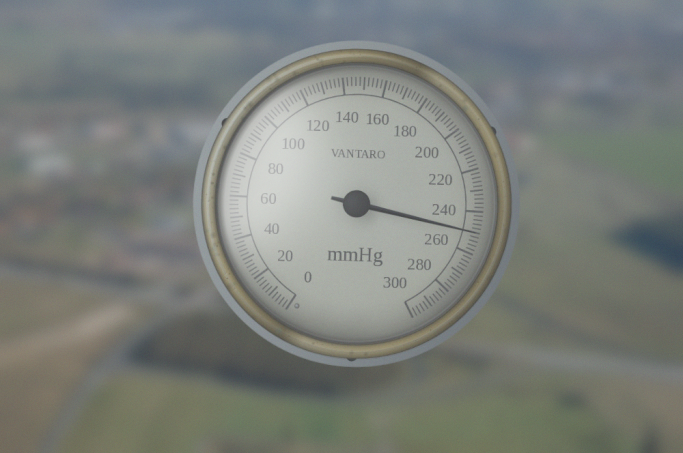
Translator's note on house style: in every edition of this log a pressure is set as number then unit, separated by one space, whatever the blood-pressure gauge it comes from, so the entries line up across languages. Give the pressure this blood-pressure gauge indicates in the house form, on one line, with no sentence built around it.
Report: 250 mmHg
